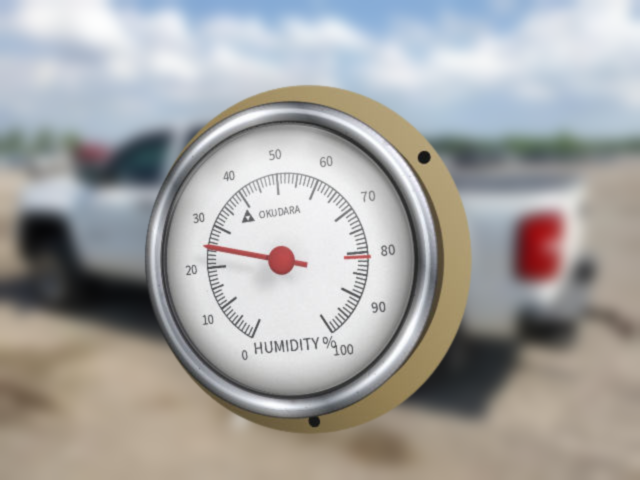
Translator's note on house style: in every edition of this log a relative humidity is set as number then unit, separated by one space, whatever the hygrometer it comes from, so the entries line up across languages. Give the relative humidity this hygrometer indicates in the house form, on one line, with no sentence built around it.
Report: 25 %
